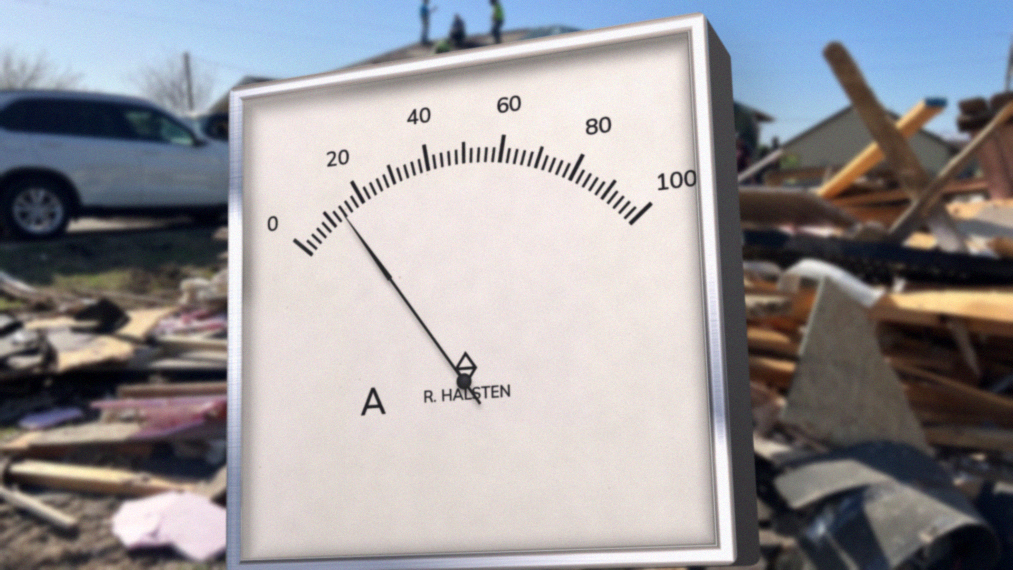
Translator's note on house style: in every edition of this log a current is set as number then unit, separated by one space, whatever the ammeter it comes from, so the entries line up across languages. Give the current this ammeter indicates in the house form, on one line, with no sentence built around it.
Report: 14 A
